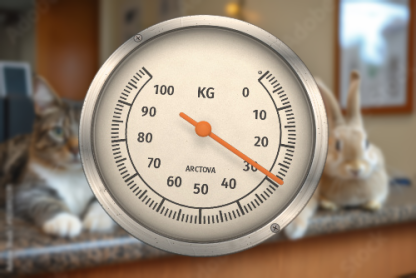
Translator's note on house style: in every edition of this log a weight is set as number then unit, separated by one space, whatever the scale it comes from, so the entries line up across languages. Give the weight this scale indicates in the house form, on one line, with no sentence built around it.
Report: 29 kg
